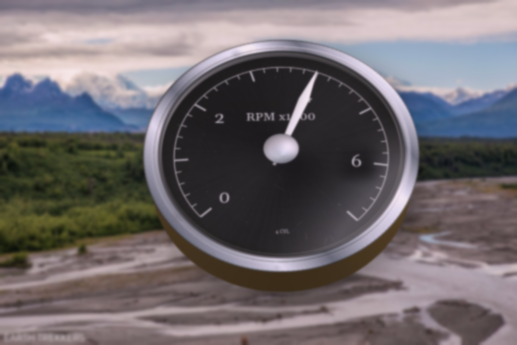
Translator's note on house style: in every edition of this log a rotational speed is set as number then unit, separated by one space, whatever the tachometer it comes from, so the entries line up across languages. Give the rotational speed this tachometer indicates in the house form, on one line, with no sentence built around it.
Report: 4000 rpm
